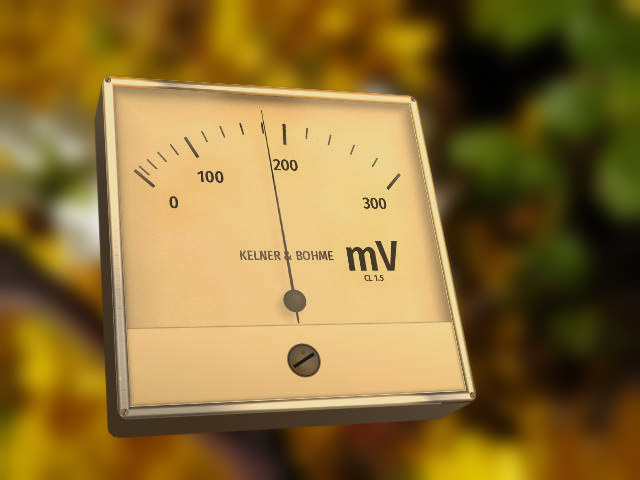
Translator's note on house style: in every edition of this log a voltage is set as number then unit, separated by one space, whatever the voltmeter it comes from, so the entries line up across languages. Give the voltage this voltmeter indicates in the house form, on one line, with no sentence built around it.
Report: 180 mV
